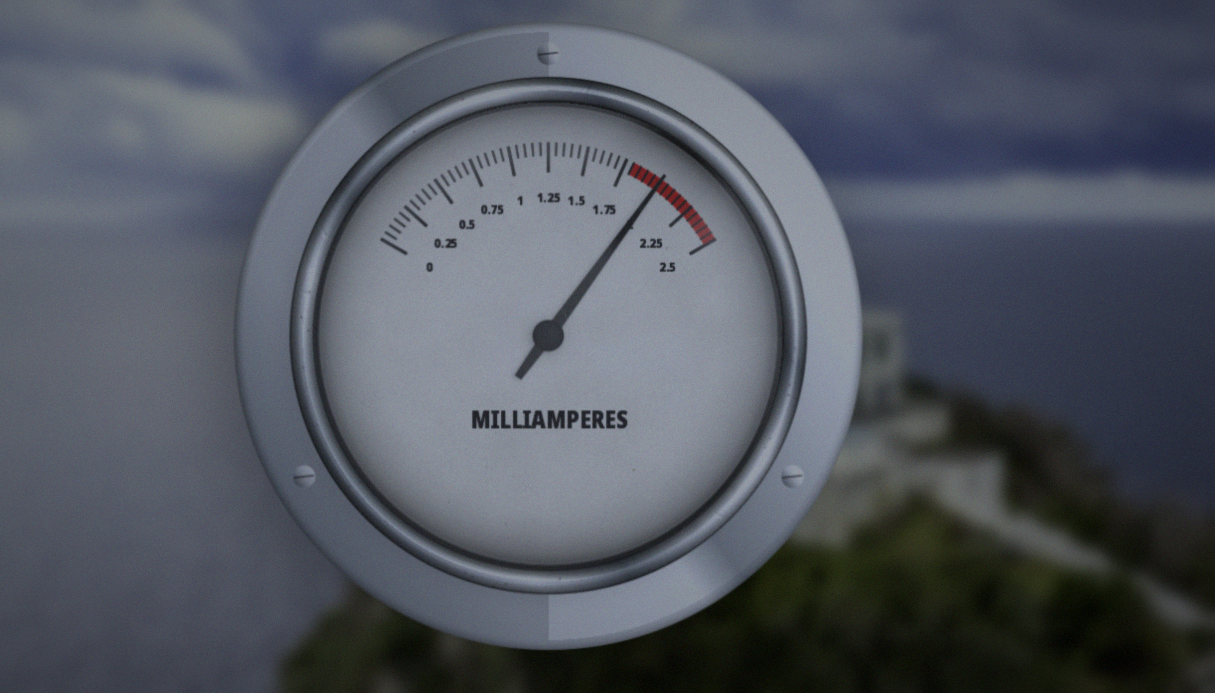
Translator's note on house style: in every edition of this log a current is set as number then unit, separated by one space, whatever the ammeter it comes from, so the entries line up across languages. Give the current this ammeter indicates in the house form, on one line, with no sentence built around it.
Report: 2 mA
